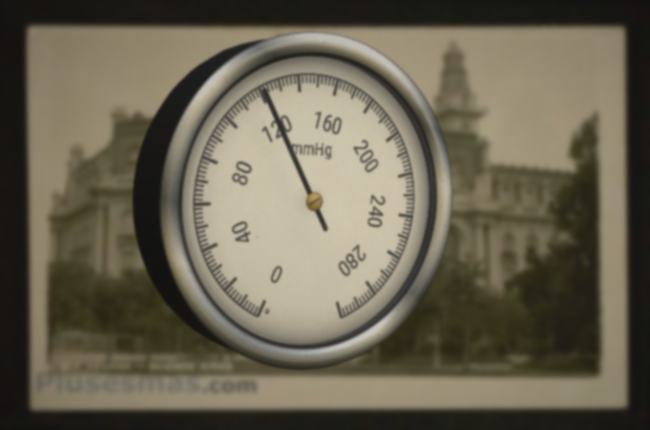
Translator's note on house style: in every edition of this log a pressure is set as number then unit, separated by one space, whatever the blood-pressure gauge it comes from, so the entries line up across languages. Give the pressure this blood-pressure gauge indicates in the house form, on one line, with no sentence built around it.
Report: 120 mmHg
